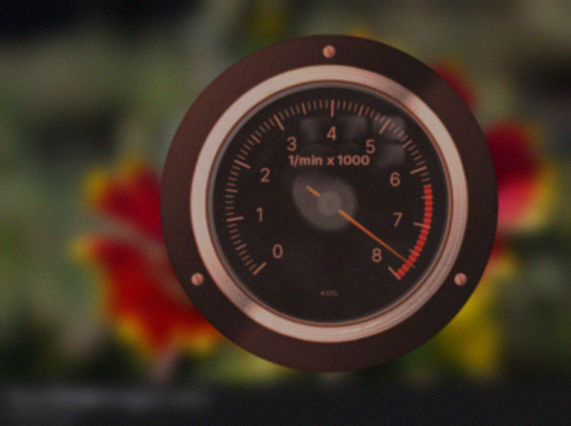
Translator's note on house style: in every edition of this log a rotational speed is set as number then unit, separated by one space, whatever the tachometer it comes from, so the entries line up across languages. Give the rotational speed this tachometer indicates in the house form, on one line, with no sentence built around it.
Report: 7700 rpm
